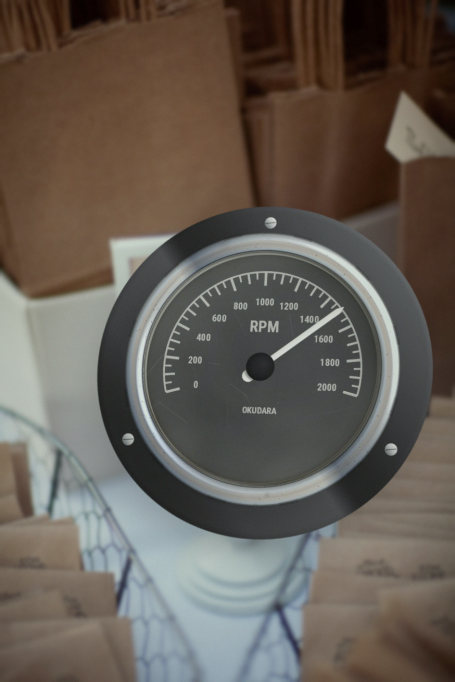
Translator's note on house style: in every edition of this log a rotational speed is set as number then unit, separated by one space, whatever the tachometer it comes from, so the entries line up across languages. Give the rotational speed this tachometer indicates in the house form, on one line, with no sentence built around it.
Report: 1500 rpm
